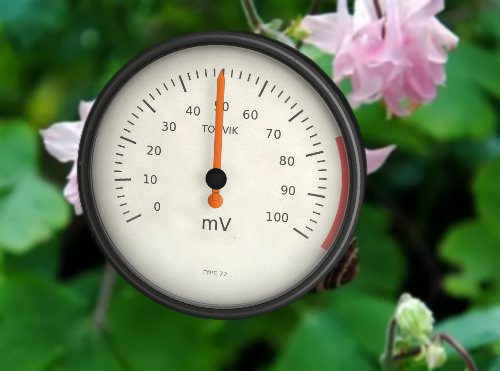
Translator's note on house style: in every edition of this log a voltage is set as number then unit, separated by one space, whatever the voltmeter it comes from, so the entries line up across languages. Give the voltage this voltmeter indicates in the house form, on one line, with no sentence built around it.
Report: 50 mV
